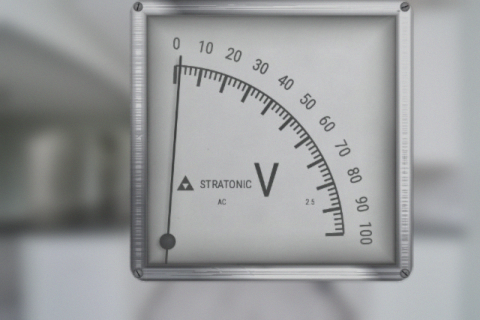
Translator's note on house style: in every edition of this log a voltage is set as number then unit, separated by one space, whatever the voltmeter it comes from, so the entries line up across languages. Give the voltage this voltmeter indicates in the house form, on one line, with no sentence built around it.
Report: 2 V
